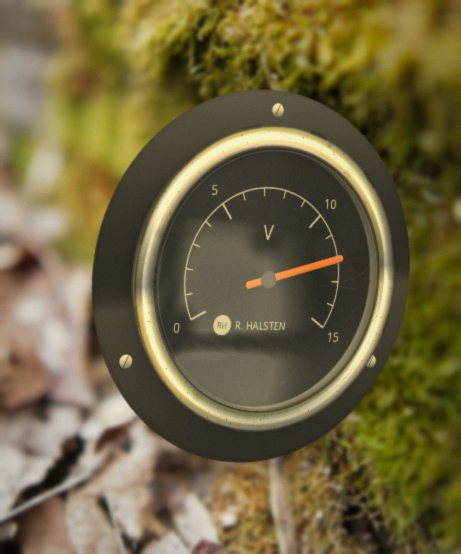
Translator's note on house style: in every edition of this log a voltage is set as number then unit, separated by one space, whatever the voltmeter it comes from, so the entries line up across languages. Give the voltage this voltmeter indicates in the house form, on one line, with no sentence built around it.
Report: 12 V
